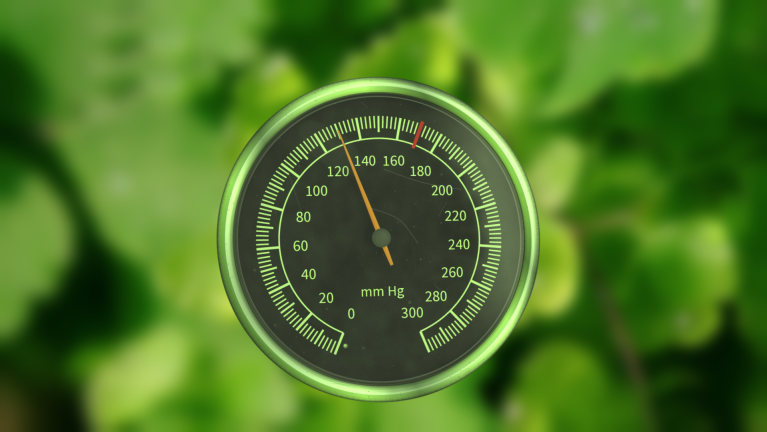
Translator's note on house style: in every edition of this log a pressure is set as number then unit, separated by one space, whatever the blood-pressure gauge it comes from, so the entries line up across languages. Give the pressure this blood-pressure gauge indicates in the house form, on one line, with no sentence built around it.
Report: 130 mmHg
